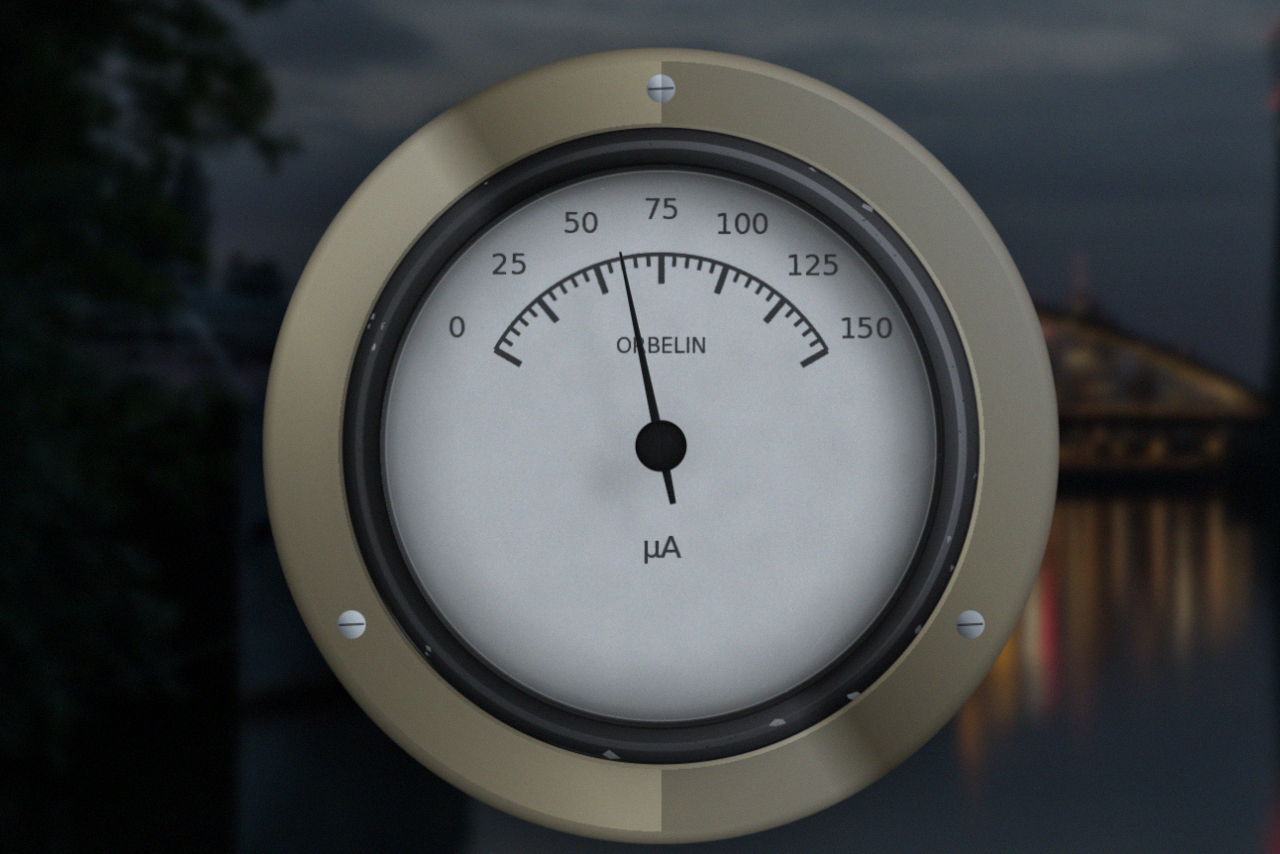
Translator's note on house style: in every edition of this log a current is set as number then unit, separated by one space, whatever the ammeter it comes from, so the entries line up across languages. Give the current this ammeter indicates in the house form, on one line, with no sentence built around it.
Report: 60 µA
